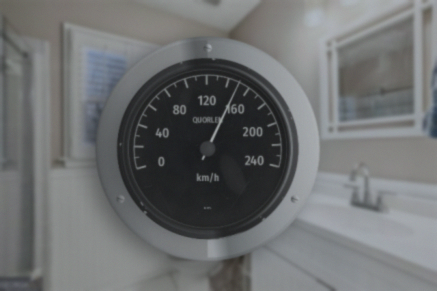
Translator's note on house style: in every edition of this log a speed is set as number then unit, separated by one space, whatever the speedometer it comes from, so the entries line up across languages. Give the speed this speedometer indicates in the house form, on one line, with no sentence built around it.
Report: 150 km/h
